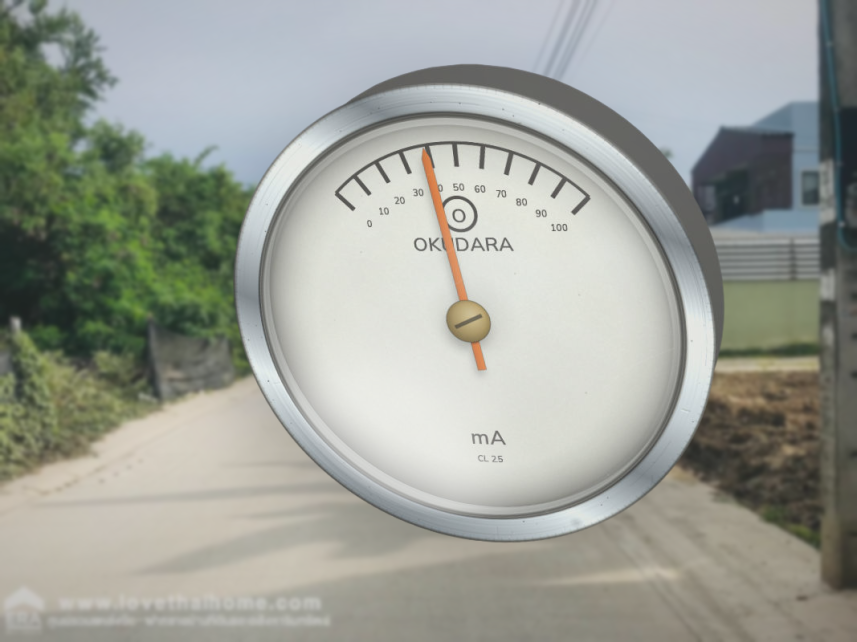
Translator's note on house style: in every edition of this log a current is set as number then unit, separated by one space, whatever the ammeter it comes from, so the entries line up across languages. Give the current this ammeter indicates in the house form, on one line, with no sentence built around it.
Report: 40 mA
